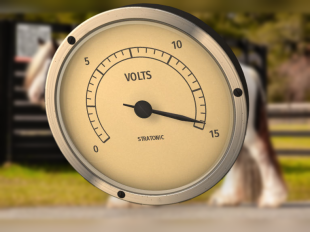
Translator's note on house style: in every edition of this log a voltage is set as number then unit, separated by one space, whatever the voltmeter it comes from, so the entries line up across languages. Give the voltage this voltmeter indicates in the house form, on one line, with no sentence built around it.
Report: 14.5 V
